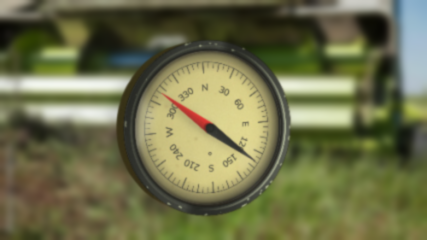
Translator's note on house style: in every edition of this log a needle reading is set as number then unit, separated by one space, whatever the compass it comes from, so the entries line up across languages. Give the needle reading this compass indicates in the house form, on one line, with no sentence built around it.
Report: 310 °
